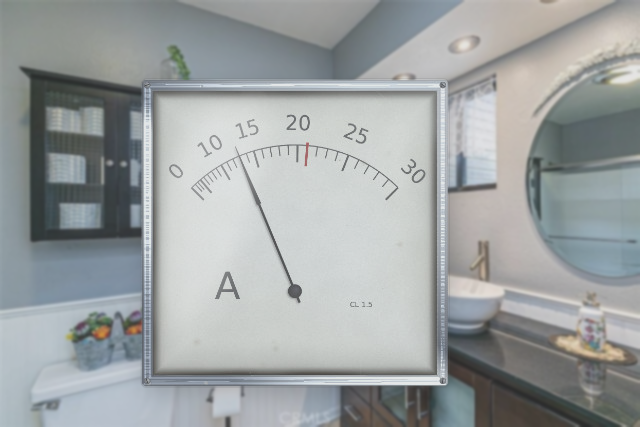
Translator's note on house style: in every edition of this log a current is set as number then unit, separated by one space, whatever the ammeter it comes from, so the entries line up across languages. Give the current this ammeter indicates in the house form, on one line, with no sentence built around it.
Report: 13 A
